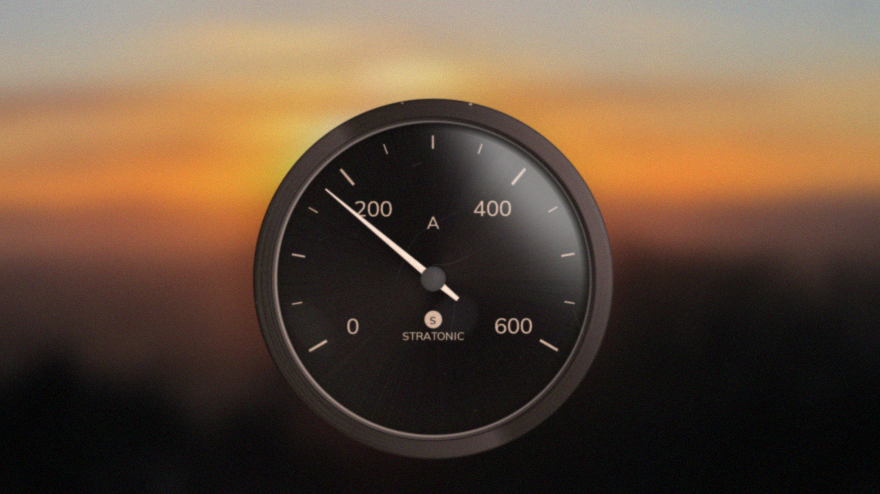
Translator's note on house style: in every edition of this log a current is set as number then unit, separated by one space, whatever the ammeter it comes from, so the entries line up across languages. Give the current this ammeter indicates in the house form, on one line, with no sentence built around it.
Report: 175 A
